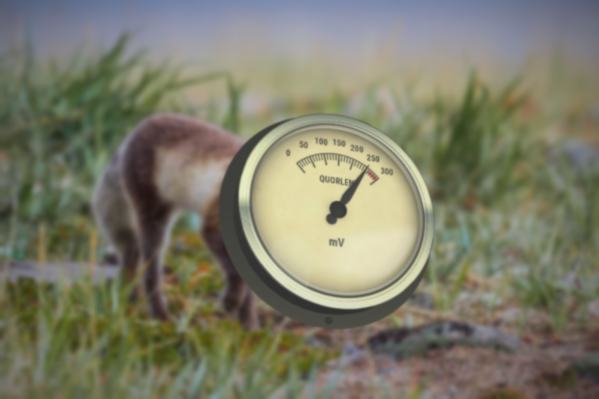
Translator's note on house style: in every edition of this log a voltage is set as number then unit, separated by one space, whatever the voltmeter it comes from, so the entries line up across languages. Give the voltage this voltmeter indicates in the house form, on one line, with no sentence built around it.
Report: 250 mV
